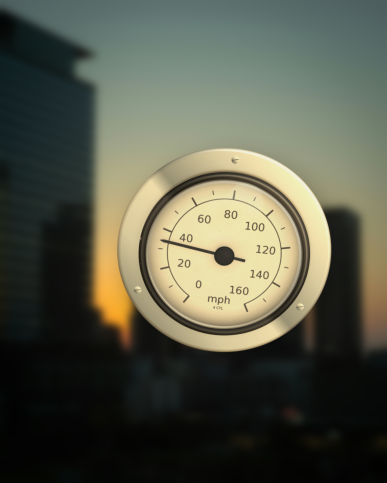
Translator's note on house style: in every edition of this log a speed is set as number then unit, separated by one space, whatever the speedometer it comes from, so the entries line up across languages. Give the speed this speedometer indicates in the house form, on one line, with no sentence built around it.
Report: 35 mph
